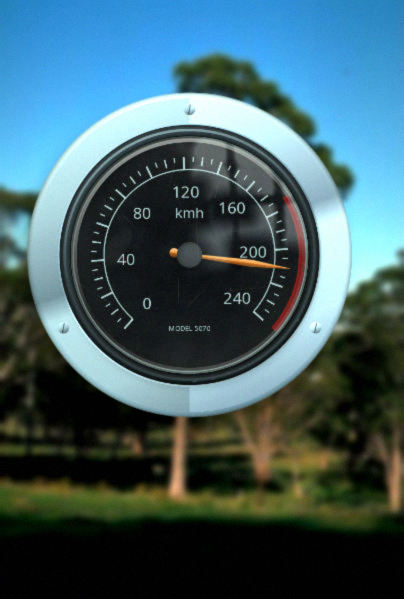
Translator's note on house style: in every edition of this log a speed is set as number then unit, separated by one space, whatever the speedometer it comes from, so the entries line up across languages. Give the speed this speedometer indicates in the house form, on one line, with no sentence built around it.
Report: 210 km/h
